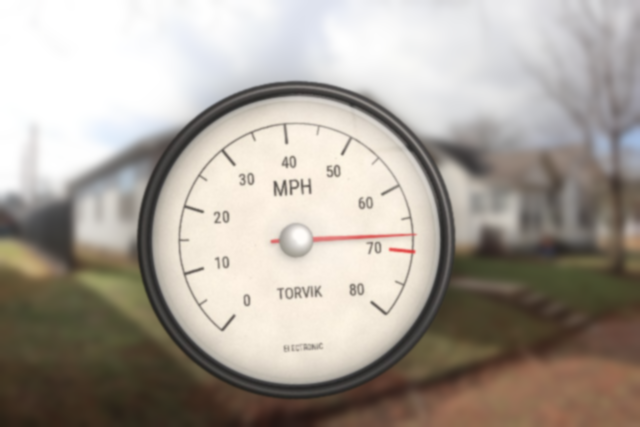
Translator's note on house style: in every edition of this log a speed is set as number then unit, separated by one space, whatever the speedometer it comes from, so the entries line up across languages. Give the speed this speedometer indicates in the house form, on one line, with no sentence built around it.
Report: 67.5 mph
